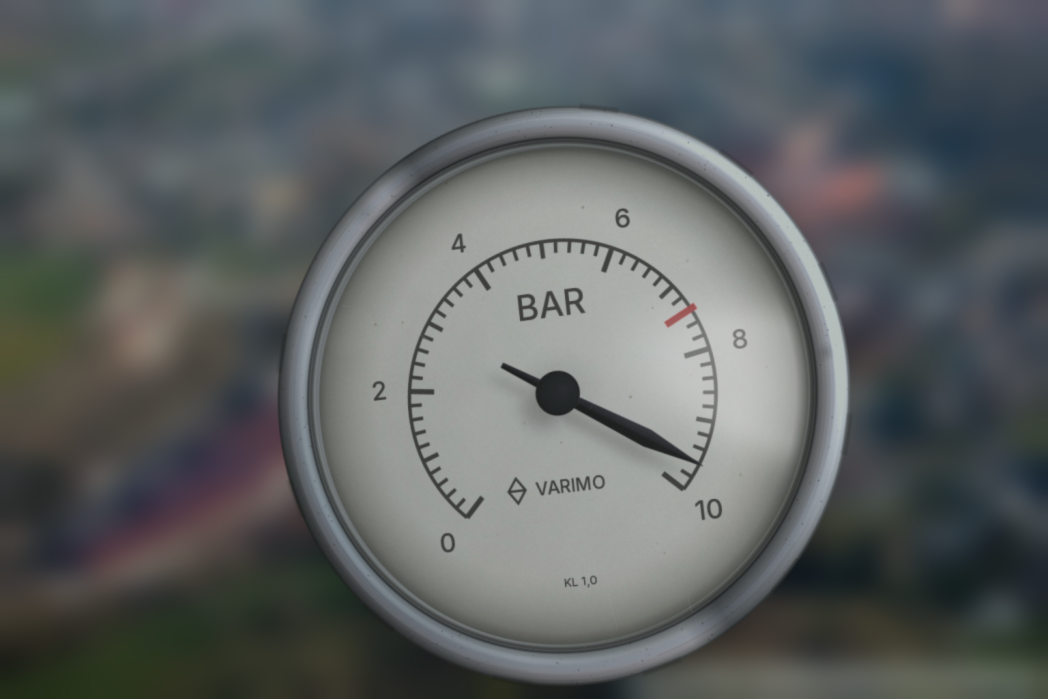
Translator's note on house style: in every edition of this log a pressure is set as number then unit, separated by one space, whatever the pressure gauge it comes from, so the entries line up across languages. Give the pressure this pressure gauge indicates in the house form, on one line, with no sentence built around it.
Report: 9.6 bar
